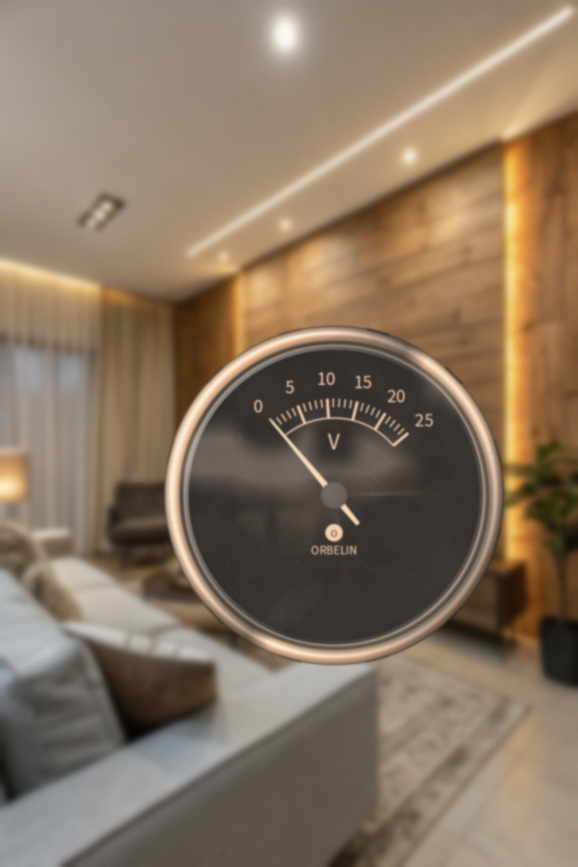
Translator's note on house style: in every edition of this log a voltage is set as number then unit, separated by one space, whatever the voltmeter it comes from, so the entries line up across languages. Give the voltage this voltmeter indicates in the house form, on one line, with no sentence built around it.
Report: 0 V
